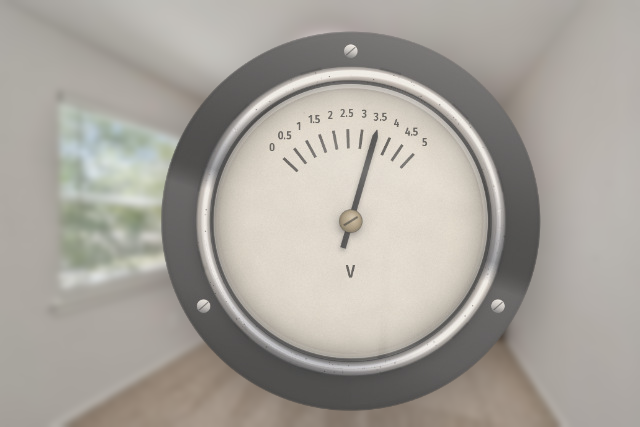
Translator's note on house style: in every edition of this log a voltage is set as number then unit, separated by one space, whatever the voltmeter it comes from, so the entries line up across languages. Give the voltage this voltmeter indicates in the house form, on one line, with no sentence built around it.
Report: 3.5 V
